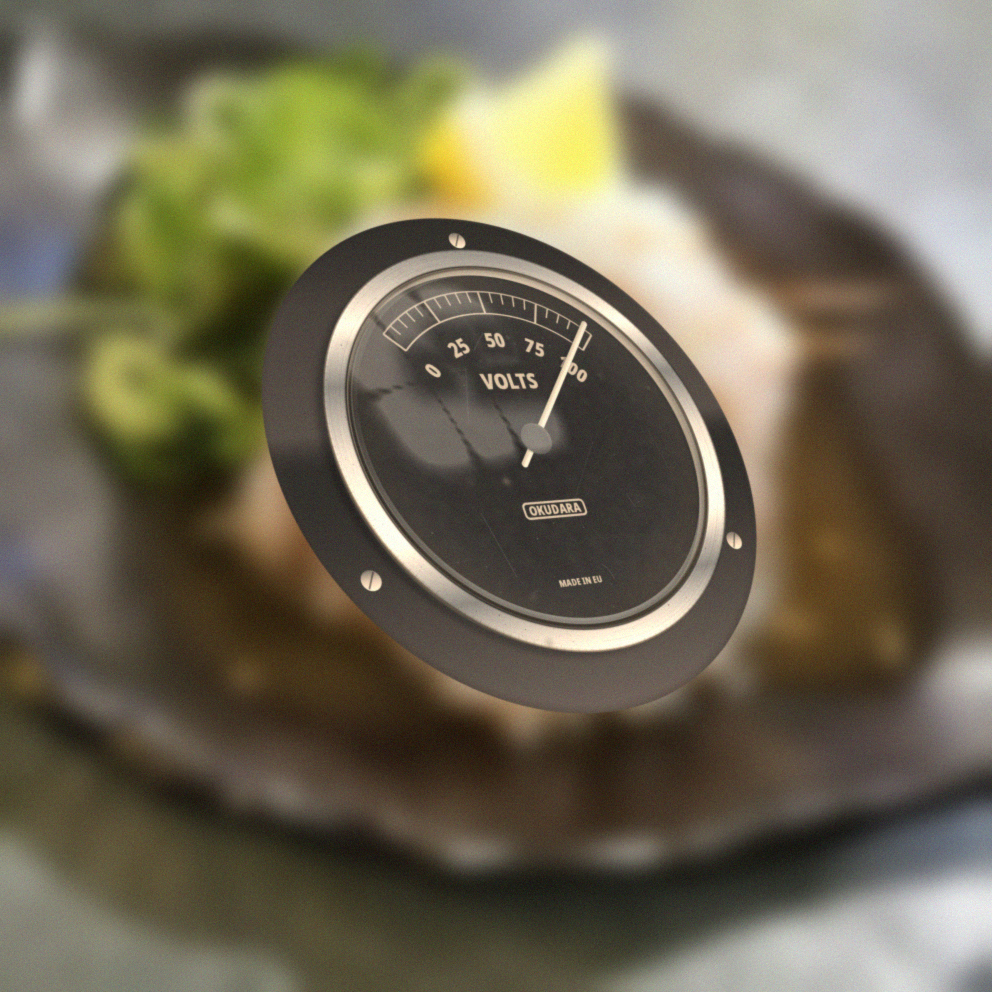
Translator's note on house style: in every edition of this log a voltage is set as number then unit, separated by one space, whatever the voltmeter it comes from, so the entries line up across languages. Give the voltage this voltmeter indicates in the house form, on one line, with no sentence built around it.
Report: 95 V
